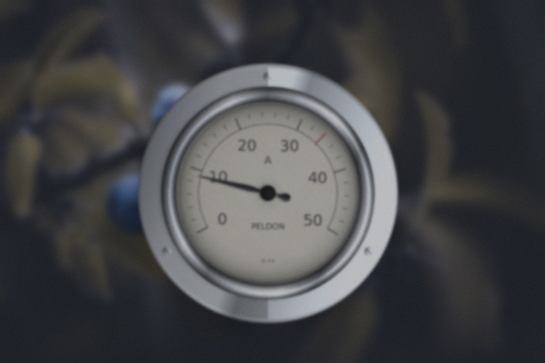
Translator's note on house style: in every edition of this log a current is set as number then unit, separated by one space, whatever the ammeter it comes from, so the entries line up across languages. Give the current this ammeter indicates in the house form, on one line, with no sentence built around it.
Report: 9 A
